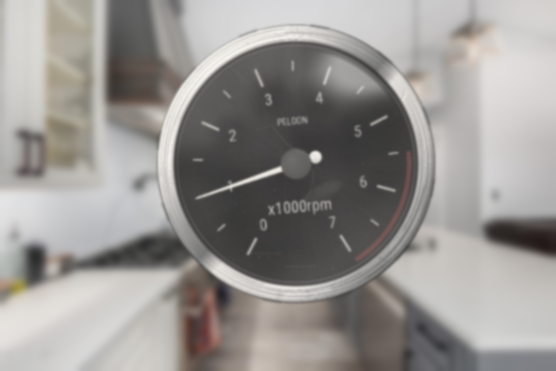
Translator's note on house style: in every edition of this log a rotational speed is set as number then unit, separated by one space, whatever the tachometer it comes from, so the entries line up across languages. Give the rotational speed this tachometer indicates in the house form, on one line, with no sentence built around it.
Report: 1000 rpm
